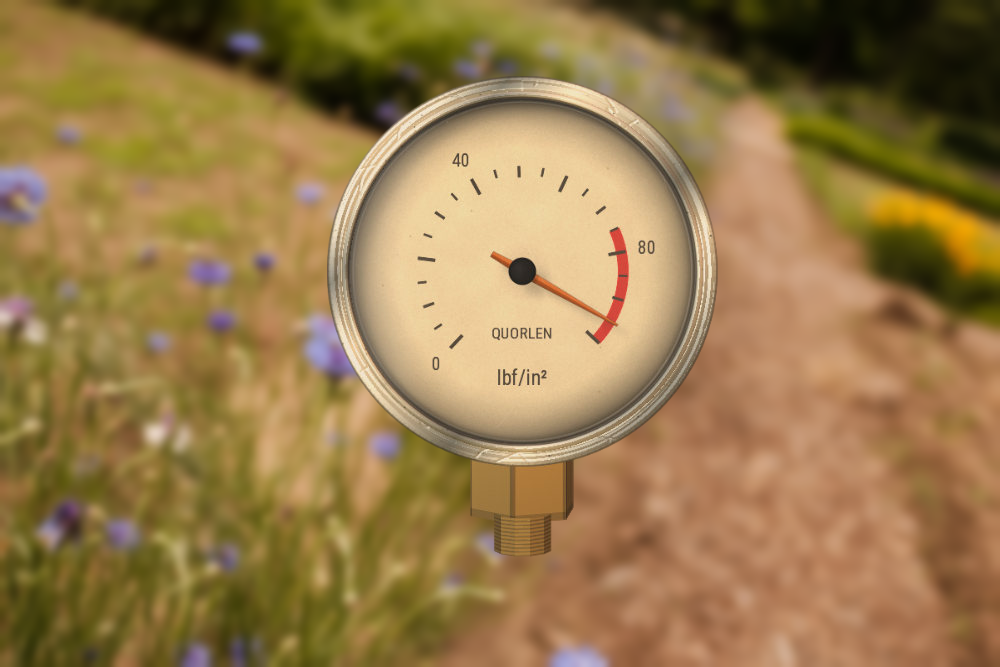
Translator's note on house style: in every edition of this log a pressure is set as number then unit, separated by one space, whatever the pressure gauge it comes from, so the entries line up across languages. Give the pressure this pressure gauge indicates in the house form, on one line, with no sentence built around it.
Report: 95 psi
